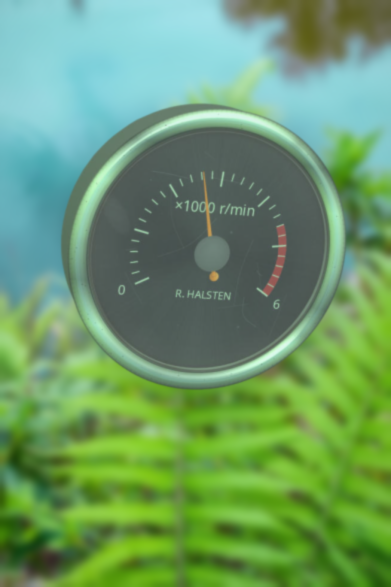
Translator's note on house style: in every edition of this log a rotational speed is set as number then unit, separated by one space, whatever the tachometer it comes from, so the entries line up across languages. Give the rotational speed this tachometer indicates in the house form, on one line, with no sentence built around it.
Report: 2600 rpm
